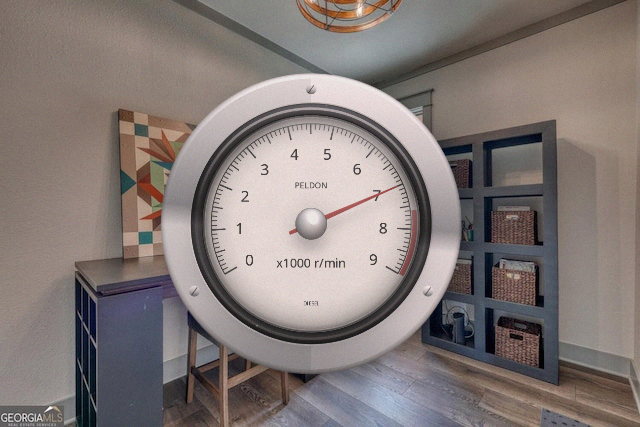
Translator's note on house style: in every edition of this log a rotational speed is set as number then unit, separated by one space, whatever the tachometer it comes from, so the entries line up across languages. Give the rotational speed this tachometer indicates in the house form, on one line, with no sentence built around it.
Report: 7000 rpm
